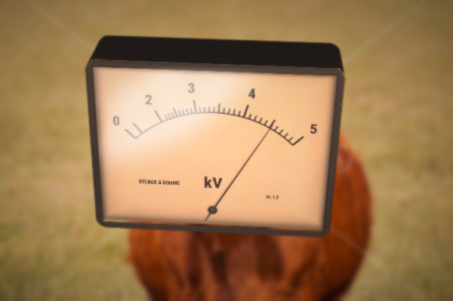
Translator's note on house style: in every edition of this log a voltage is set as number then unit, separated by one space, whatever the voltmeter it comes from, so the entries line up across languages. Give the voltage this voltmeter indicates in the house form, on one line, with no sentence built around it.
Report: 4.5 kV
